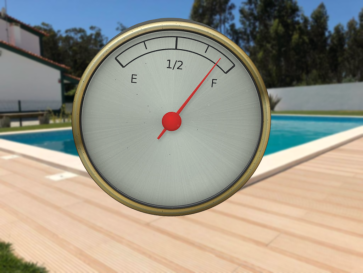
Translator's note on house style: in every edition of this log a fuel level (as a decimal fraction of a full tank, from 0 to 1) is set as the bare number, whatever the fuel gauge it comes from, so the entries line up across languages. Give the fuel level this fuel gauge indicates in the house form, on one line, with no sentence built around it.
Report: 0.875
